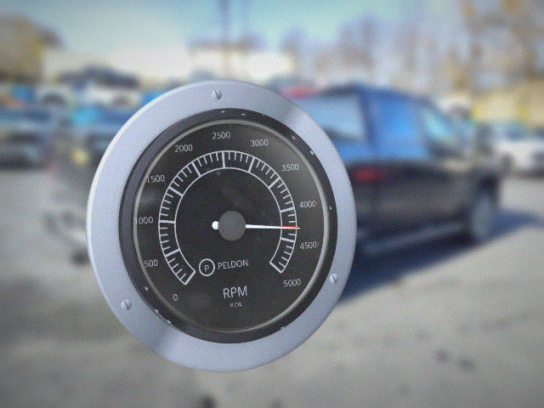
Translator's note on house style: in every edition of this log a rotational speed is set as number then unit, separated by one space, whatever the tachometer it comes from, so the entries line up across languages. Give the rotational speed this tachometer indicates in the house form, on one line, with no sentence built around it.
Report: 4300 rpm
